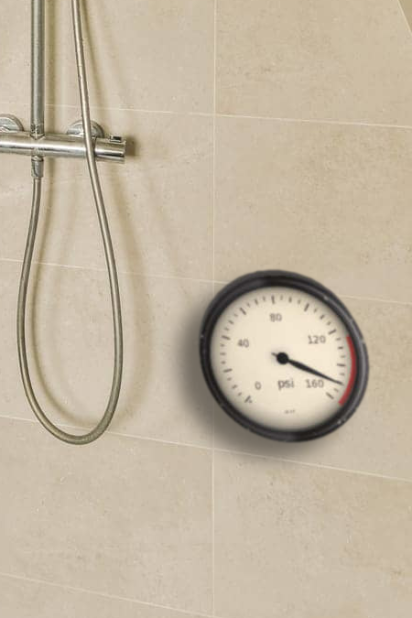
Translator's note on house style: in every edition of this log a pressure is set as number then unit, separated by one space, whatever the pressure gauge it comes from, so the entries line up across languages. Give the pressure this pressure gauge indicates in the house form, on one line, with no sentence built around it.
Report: 150 psi
